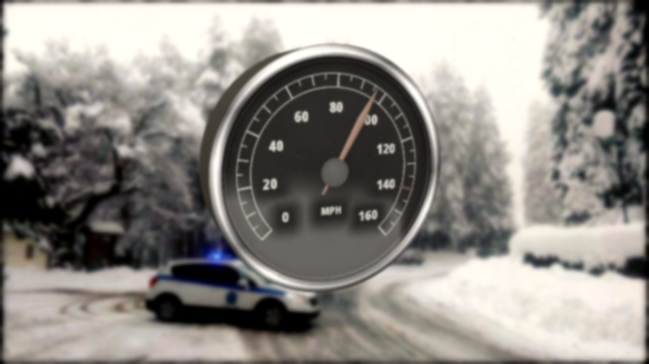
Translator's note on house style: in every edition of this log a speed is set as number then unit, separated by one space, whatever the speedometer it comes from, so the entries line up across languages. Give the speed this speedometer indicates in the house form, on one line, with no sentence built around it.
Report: 95 mph
